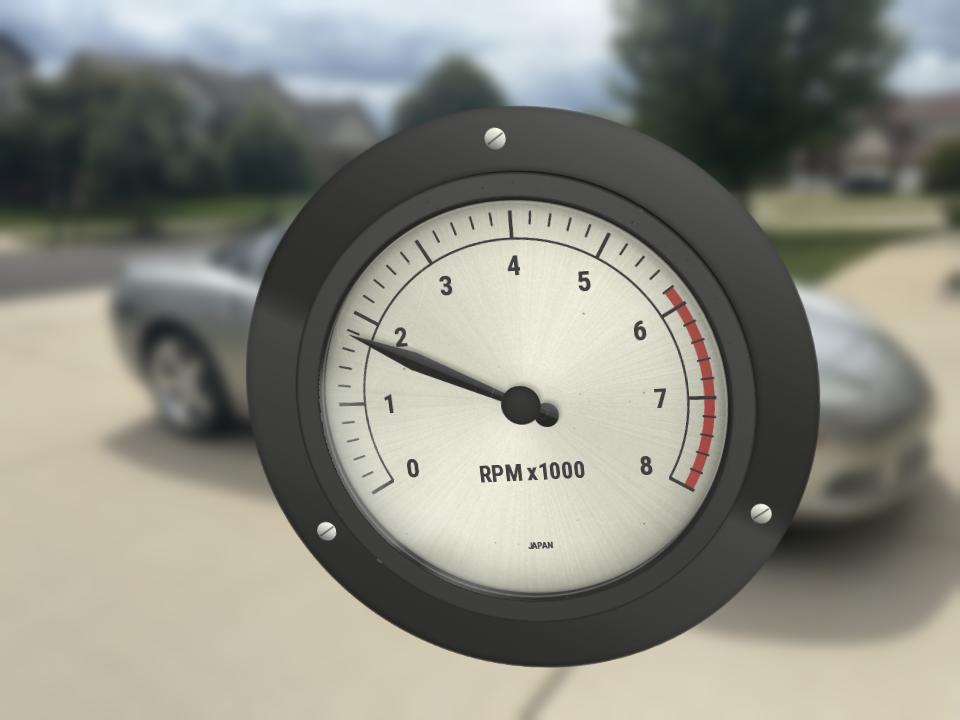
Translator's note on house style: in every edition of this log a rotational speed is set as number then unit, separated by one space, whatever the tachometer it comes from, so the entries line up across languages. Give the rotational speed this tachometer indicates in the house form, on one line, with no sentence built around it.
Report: 1800 rpm
